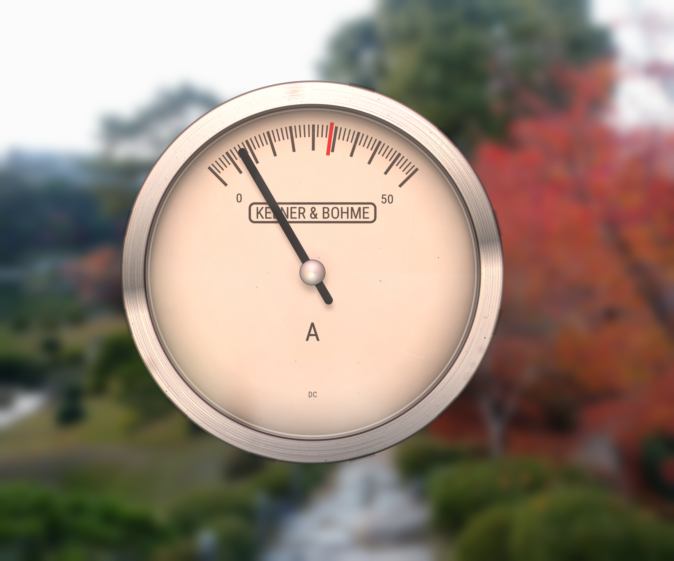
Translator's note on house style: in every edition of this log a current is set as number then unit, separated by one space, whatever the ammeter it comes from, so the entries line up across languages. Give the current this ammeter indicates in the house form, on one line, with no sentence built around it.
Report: 8 A
